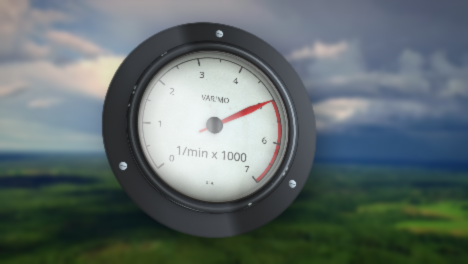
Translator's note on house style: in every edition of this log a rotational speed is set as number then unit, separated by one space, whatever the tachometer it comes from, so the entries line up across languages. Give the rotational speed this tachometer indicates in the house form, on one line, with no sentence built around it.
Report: 5000 rpm
